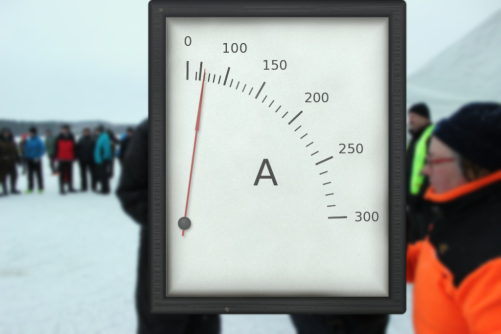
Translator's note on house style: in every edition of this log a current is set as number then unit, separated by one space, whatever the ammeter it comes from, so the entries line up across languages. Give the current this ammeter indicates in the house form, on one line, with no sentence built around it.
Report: 60 A
